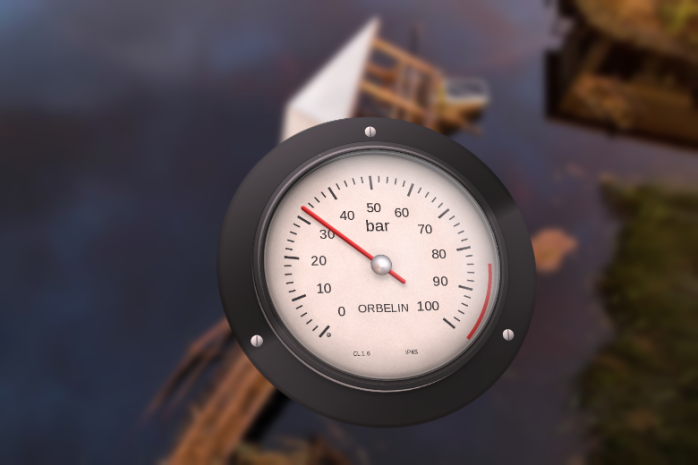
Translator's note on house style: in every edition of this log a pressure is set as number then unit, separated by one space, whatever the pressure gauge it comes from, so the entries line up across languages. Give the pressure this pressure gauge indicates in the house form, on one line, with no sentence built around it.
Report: 32 bar
